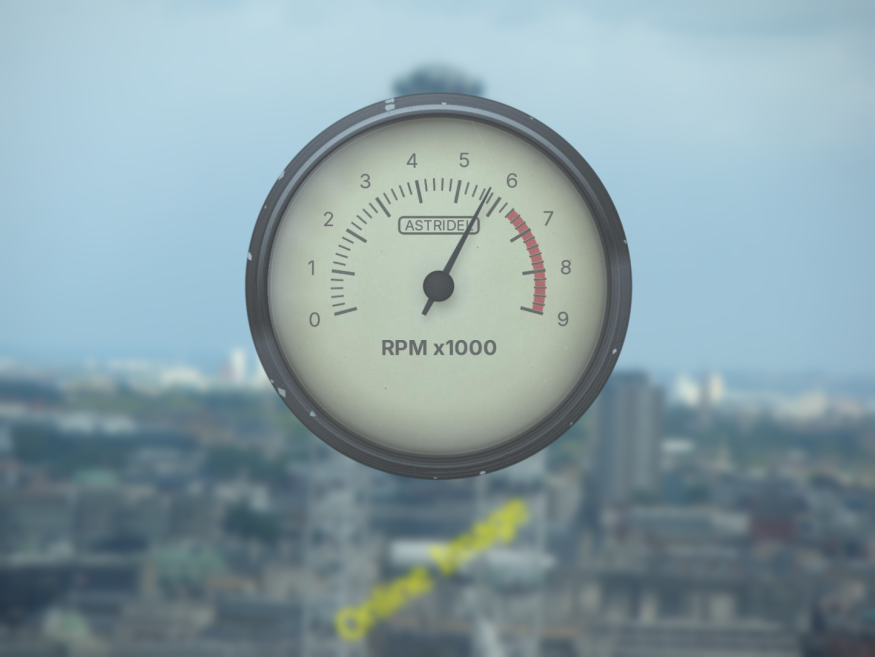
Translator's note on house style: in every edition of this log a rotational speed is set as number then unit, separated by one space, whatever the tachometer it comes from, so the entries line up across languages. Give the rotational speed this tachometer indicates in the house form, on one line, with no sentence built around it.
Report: 5700 rpm
